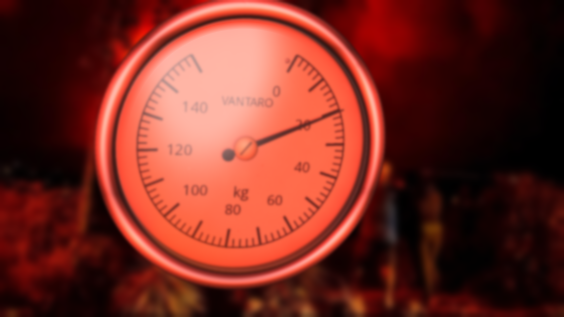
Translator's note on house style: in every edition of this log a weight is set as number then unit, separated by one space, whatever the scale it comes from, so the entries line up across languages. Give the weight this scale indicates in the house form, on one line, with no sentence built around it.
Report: 20 kg
